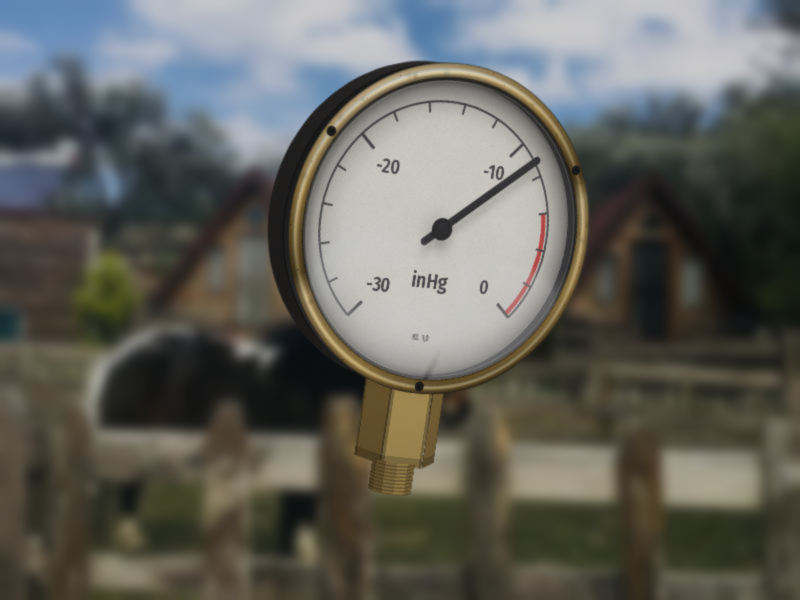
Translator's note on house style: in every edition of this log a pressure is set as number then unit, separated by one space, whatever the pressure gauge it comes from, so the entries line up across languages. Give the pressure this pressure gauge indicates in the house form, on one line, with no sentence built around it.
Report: -9 inHg
